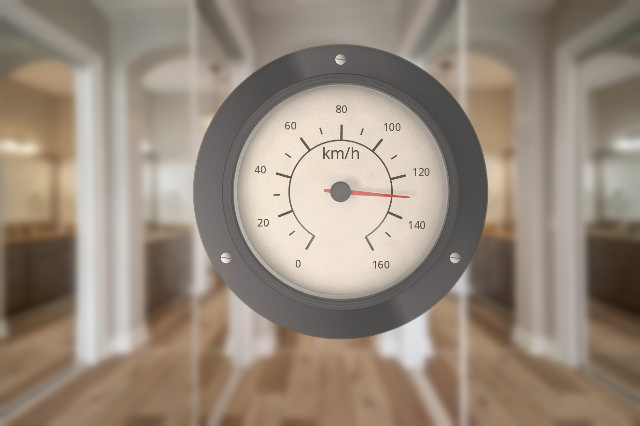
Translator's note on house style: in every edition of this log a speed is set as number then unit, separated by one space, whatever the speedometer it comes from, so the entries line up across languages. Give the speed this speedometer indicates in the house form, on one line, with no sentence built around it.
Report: 130 km/h
